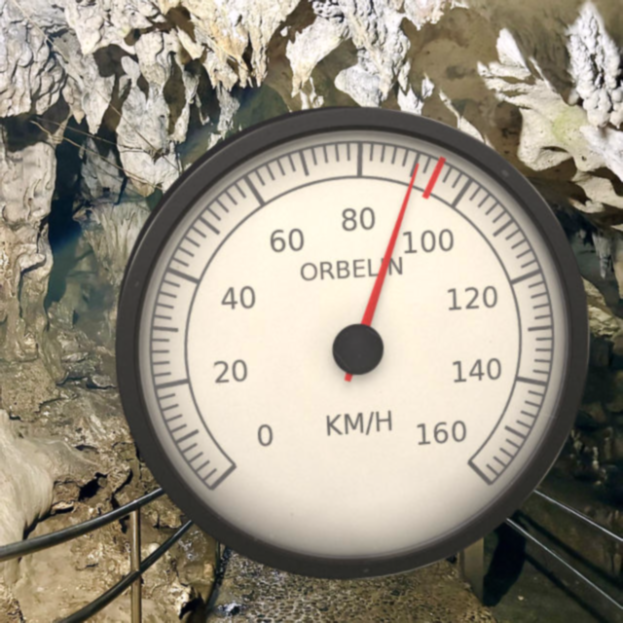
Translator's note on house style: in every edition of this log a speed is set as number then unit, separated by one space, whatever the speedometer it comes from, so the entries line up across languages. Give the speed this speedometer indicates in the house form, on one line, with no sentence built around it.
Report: 90 km/h
